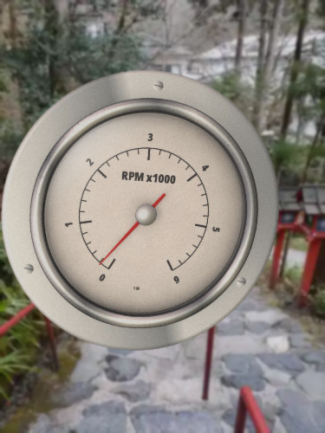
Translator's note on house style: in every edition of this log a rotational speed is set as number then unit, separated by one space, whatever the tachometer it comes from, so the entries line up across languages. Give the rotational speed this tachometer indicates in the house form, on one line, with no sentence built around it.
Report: 200 rpm
